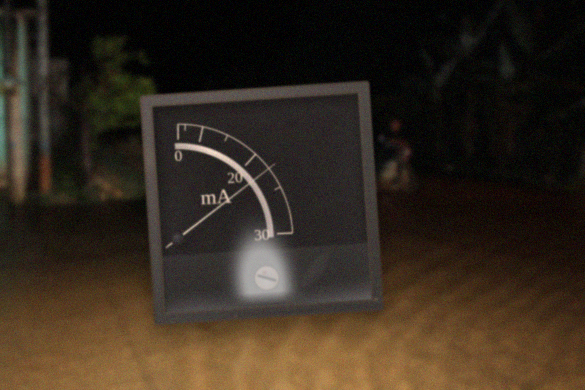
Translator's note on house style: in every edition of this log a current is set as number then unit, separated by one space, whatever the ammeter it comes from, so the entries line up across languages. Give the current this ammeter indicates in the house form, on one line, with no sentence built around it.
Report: 22.5 mA
